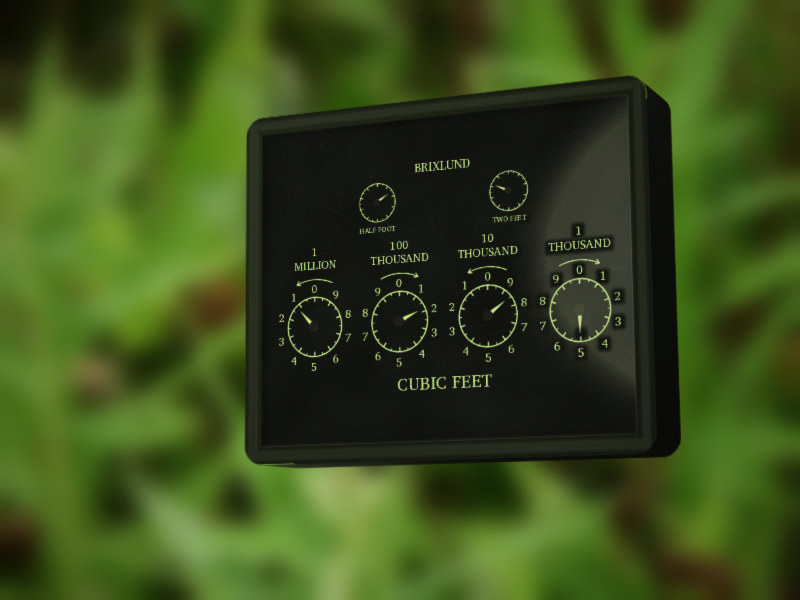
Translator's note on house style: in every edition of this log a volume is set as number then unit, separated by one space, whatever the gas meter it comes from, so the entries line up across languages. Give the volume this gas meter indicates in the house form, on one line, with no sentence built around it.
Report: 118500 ft³
